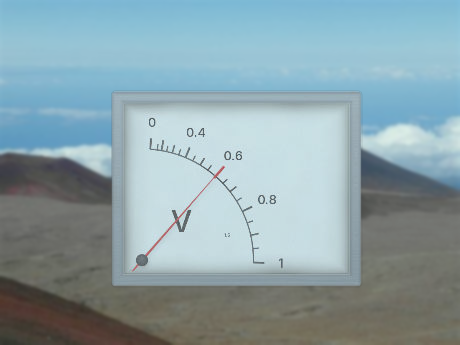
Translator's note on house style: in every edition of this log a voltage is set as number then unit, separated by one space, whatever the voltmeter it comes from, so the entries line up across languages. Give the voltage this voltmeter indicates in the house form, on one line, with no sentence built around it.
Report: 0.6 V
